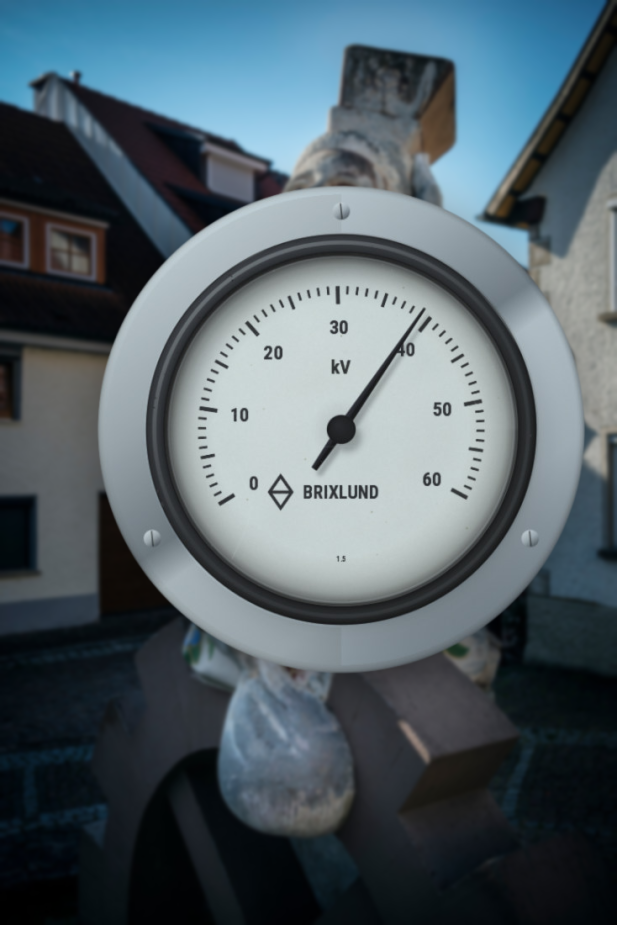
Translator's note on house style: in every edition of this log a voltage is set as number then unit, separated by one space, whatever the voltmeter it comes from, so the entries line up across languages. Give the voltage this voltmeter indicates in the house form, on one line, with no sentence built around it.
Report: 39 kV
